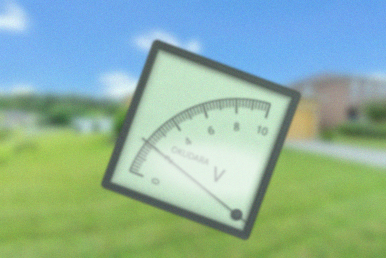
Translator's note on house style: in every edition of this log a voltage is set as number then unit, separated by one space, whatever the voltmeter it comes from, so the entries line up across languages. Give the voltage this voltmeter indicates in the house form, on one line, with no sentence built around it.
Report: 2 V
